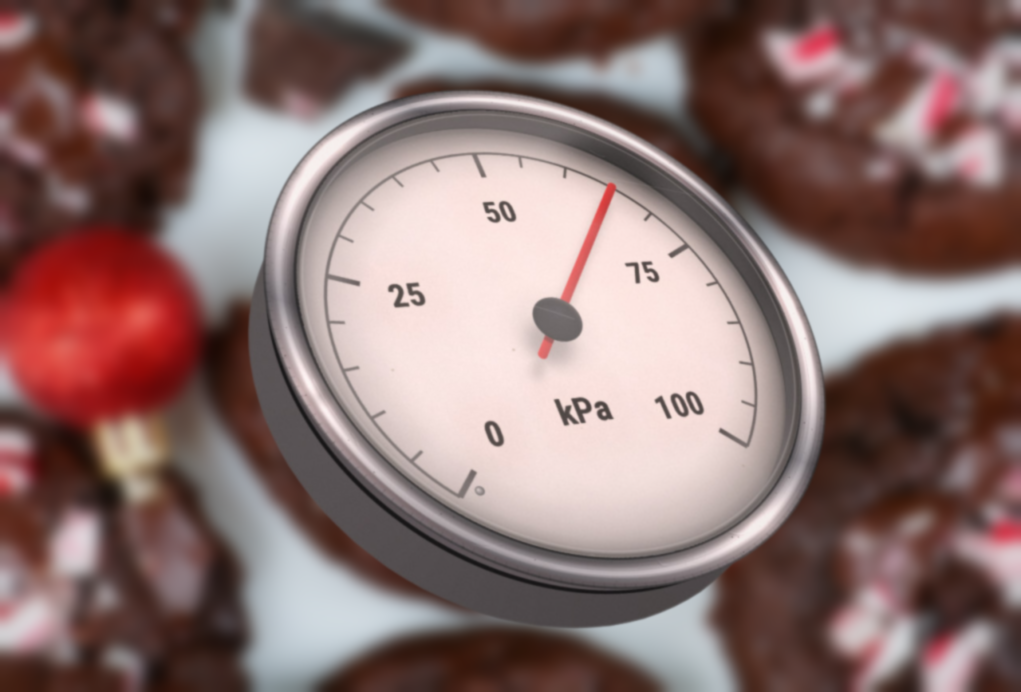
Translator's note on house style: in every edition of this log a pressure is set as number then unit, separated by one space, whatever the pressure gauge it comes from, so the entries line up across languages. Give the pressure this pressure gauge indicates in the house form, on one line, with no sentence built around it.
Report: 65 kPa
